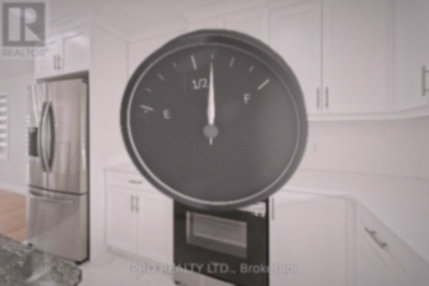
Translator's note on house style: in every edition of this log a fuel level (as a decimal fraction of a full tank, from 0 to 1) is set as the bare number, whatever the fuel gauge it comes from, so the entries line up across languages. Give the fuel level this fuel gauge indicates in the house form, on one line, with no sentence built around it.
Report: 0.625
